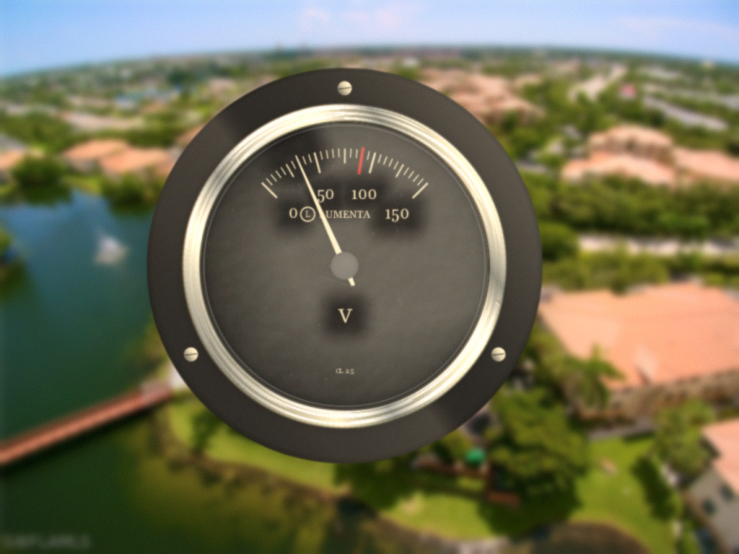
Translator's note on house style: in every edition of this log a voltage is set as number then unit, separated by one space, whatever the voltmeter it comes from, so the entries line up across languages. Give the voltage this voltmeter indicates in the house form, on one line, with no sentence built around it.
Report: 35 V
